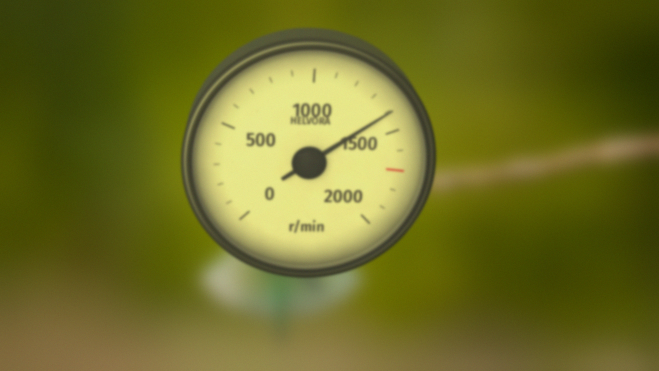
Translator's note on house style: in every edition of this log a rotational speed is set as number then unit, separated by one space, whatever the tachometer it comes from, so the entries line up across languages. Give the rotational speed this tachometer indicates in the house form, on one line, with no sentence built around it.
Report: 1400 rpm
